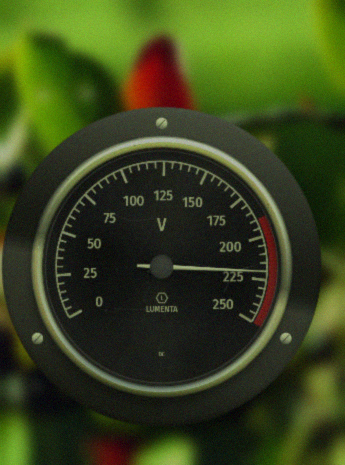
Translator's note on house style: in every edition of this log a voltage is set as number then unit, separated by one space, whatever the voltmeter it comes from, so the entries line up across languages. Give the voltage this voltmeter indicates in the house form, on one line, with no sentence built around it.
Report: 220 V
